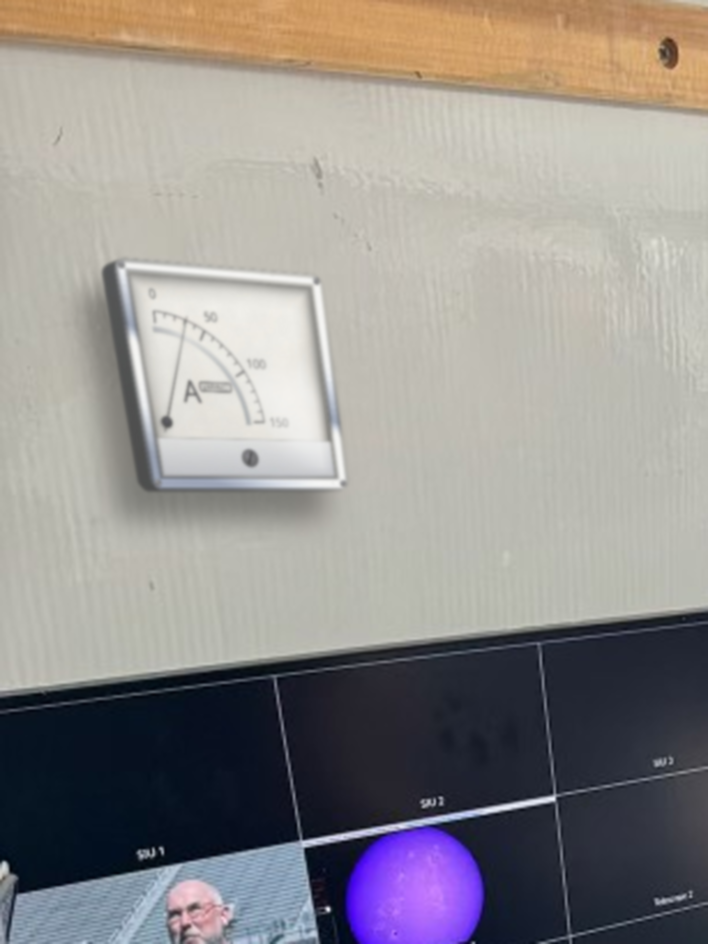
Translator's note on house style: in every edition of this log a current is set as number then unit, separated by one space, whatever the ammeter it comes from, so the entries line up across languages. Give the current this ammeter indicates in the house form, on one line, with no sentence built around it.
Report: 30 A
